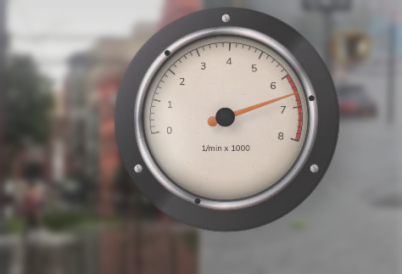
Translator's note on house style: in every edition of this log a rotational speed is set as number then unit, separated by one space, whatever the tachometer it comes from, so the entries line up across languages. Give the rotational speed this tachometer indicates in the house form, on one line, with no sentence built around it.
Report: 6600 rpm
